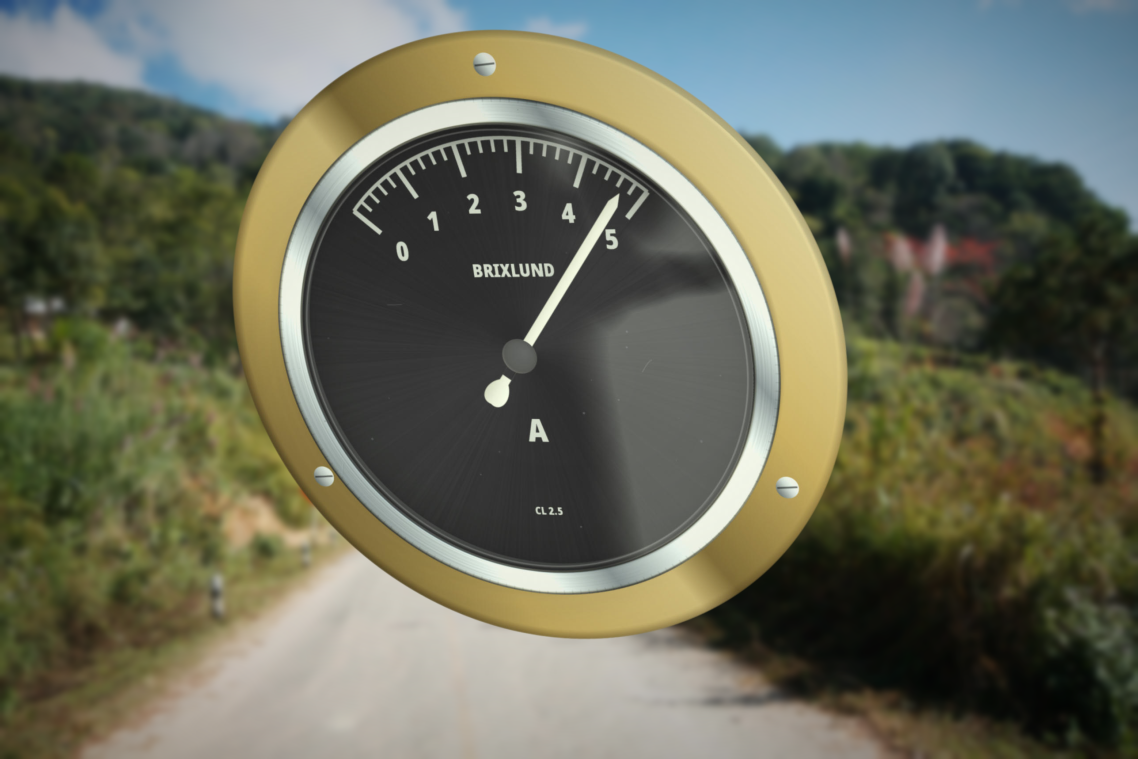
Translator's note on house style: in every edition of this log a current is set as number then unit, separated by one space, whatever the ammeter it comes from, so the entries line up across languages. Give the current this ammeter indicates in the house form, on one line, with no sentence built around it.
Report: 4.7 A
